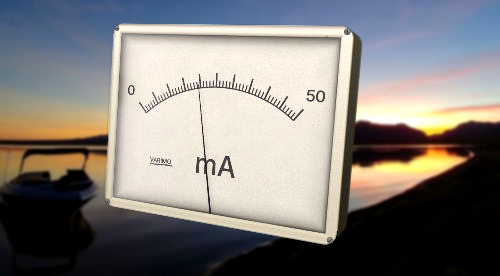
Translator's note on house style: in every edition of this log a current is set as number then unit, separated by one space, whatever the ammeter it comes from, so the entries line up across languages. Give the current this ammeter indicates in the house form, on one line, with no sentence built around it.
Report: 20 mA
